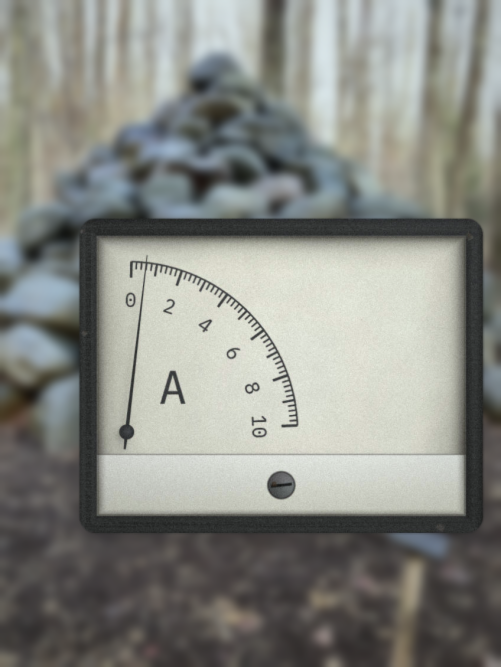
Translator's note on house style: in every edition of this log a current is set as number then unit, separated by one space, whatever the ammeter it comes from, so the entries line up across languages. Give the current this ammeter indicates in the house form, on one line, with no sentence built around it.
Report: 0.6 A
